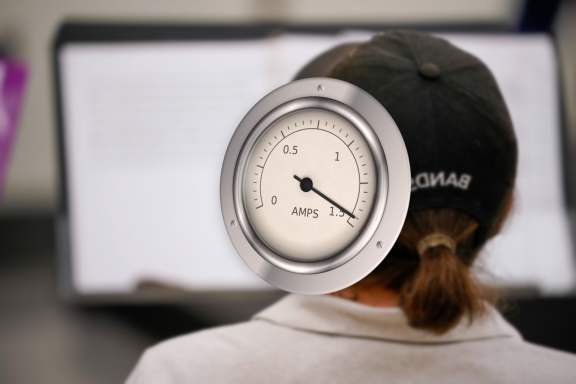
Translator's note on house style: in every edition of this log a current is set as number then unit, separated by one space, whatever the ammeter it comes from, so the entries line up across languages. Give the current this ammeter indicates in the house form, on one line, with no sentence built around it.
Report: 1.45 A
